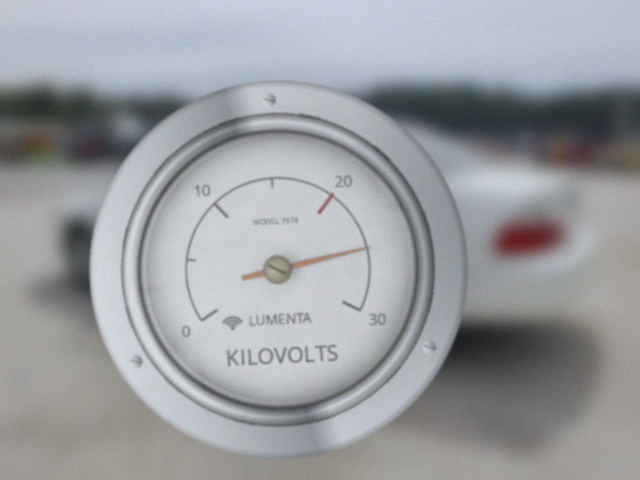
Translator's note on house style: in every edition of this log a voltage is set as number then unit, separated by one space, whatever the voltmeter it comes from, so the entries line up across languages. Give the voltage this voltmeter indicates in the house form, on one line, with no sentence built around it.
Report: 25 kV
